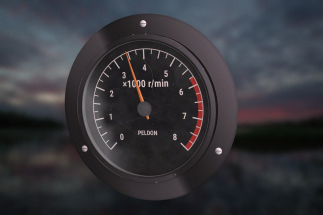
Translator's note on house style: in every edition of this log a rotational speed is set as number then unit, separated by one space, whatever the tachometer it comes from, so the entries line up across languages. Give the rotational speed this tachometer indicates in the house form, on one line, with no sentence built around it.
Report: 3500 rpm
